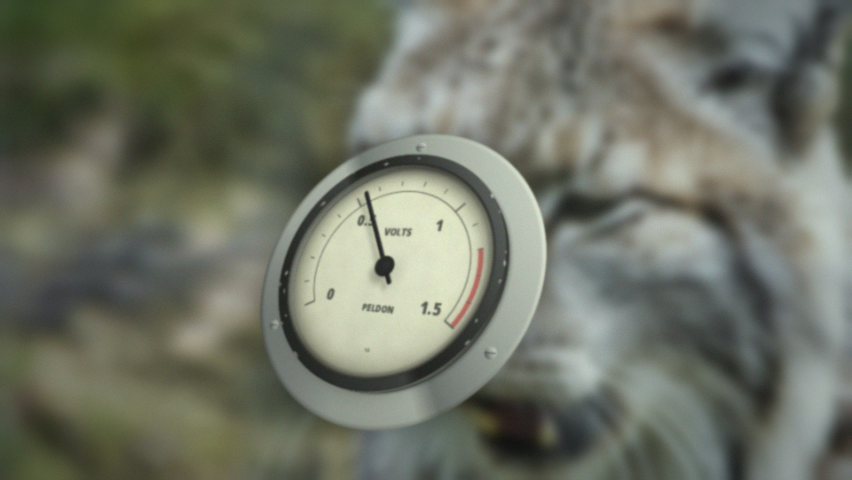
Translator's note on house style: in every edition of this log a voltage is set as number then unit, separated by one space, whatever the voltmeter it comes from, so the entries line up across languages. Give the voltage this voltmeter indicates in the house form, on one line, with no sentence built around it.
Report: 0.55 V
